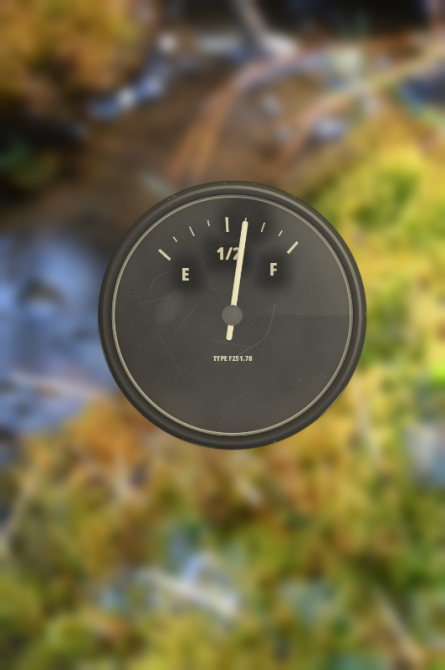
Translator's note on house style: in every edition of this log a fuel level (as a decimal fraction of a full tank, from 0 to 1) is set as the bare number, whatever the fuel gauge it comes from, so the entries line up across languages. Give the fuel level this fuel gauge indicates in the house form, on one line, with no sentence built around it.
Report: 0.625
